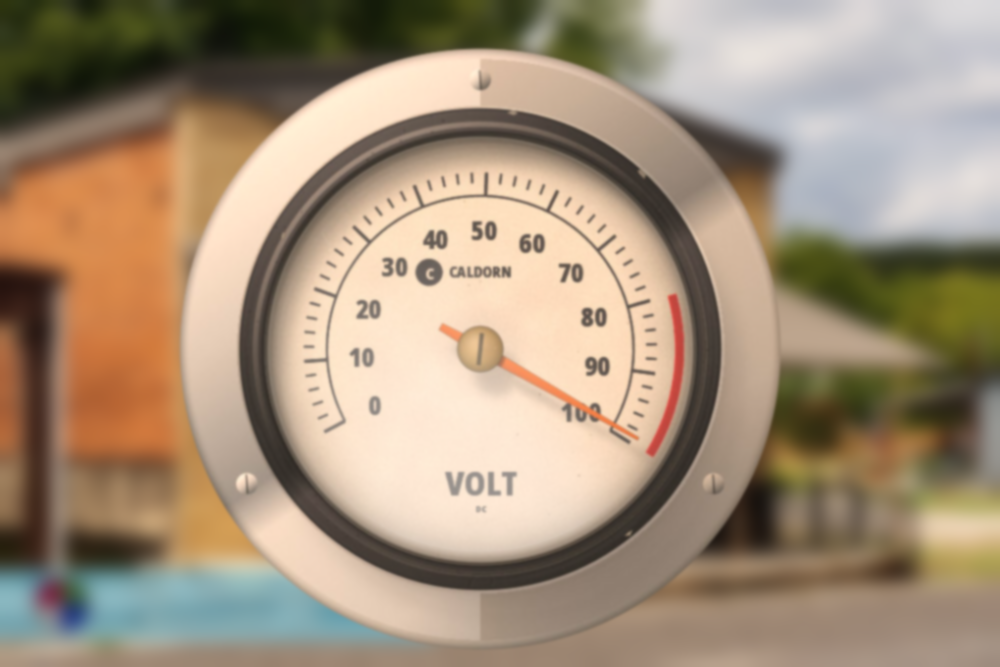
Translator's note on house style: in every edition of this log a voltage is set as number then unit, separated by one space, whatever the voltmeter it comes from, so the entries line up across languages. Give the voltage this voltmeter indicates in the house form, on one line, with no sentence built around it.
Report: 99 V
